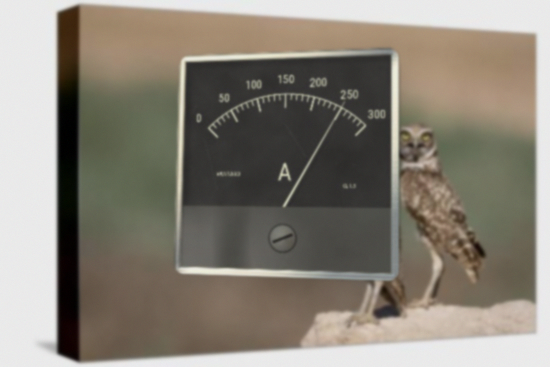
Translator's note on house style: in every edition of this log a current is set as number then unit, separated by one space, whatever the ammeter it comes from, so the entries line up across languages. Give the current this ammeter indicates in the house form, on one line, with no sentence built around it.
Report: 250 A
